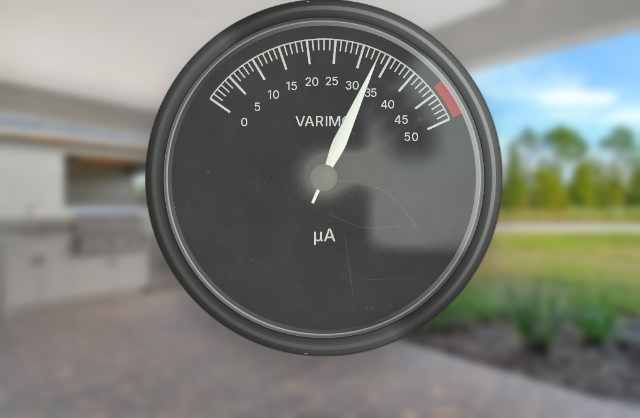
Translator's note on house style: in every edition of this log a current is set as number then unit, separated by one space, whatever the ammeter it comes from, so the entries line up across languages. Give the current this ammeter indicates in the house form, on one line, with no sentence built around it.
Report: 33 µA
